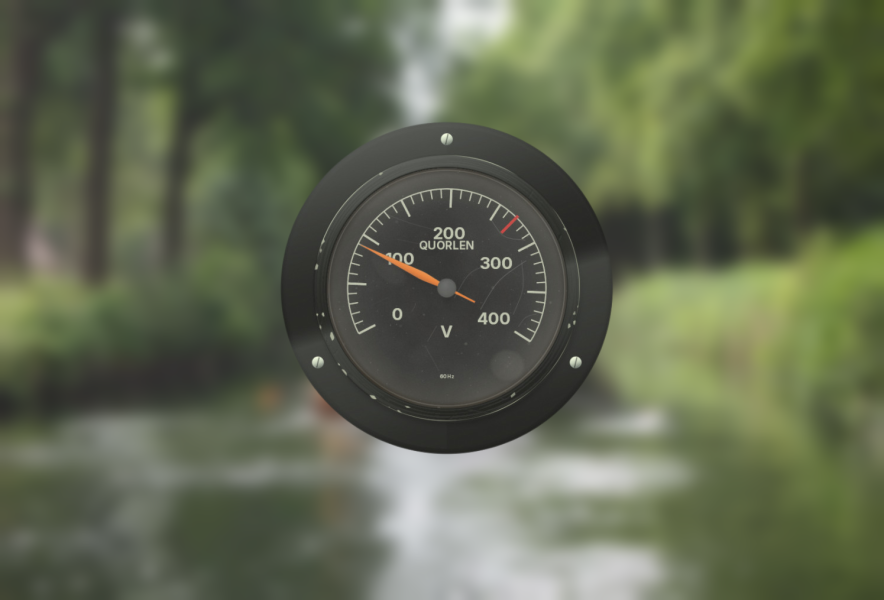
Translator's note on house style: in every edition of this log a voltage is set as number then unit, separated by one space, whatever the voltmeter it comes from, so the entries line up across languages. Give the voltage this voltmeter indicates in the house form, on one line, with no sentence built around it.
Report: 90 V
